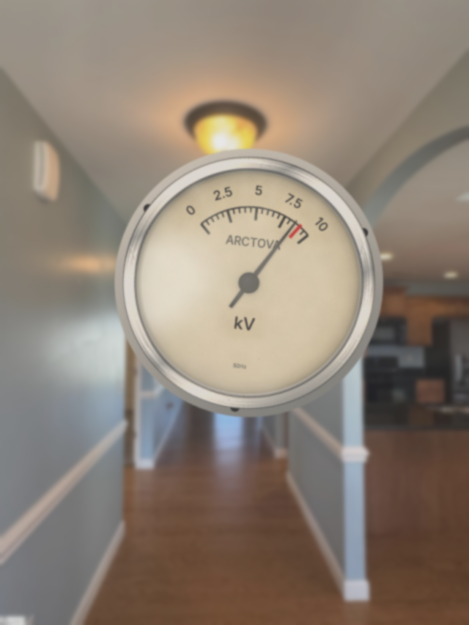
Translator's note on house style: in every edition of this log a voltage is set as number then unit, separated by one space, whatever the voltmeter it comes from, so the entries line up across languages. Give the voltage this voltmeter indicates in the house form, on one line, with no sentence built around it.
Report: 8.5 kV
